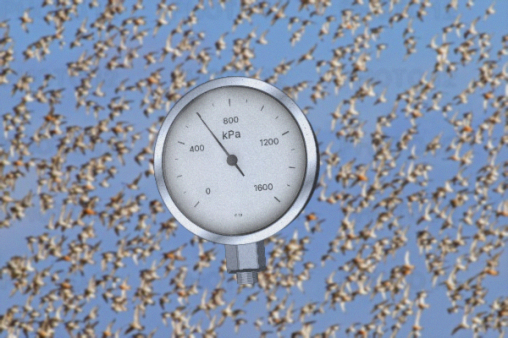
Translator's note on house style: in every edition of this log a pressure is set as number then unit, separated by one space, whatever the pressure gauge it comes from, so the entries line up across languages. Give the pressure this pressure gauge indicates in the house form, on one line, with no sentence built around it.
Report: 600 kPa
